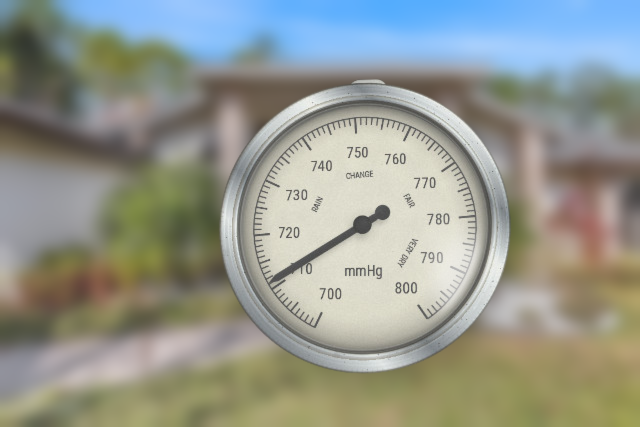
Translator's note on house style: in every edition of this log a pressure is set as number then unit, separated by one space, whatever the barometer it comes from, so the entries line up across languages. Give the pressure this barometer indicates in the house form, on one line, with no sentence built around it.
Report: 711 mmHg
